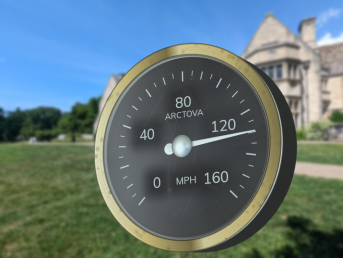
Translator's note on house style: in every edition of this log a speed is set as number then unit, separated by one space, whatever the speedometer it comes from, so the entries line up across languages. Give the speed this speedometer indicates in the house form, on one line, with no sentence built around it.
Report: 130 mph
